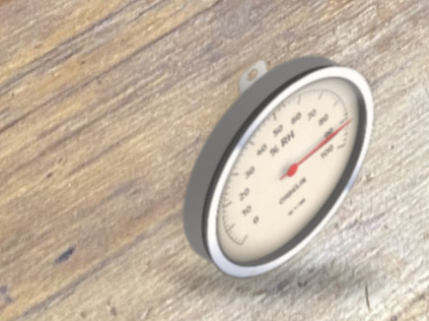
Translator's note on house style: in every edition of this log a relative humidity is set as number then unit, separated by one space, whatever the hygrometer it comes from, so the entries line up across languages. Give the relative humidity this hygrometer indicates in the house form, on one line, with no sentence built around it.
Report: 90 %
